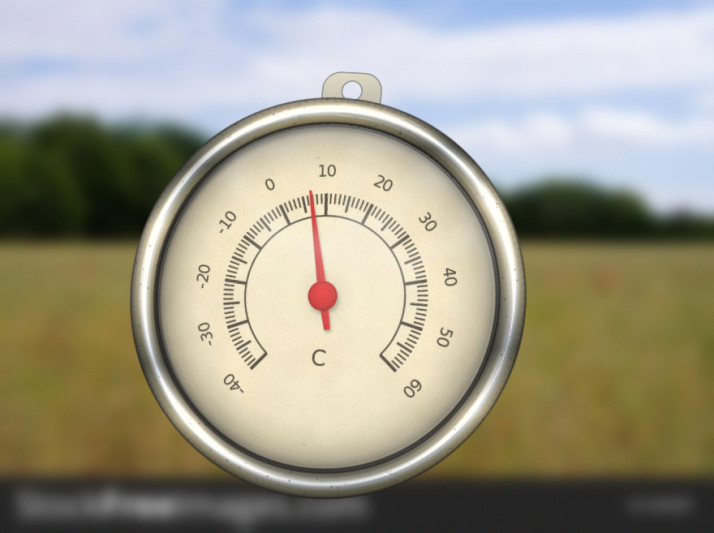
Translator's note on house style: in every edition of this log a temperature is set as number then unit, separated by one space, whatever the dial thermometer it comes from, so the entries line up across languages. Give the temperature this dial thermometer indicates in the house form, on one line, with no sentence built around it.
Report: 7 °C
